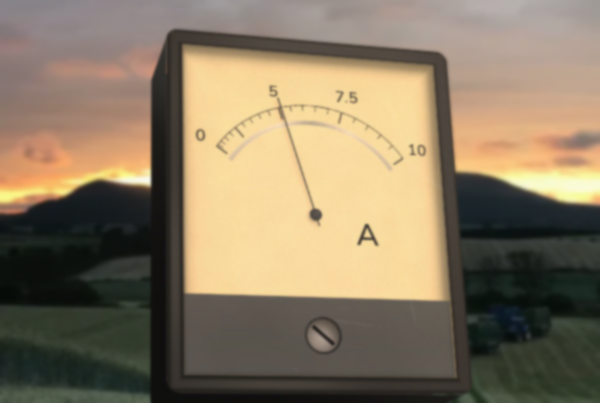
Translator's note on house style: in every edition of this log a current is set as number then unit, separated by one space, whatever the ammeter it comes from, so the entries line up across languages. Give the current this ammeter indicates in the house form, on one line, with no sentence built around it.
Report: 5 A
